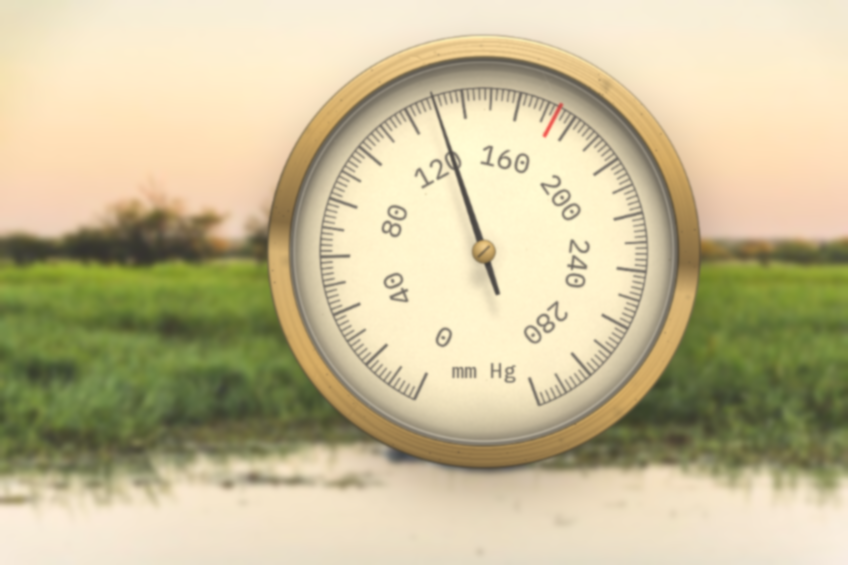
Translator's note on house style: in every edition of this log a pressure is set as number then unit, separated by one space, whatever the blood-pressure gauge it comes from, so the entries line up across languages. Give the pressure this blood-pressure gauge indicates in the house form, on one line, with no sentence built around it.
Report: 130 mmHg
